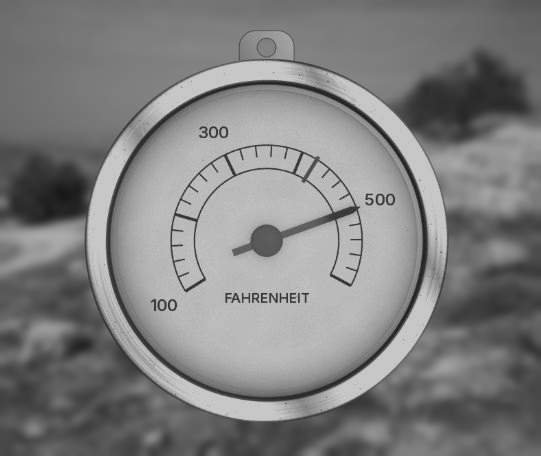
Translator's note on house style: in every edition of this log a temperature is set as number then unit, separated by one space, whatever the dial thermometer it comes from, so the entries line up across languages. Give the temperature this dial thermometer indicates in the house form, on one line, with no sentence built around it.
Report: 500 °F
